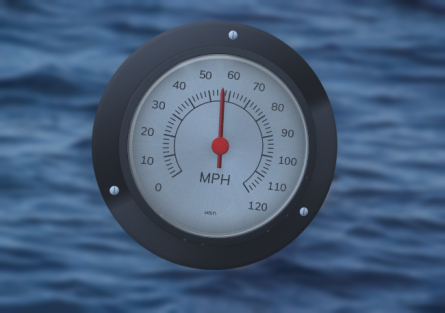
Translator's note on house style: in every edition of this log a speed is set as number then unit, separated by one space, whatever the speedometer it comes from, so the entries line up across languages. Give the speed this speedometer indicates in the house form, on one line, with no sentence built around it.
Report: 56 mph
